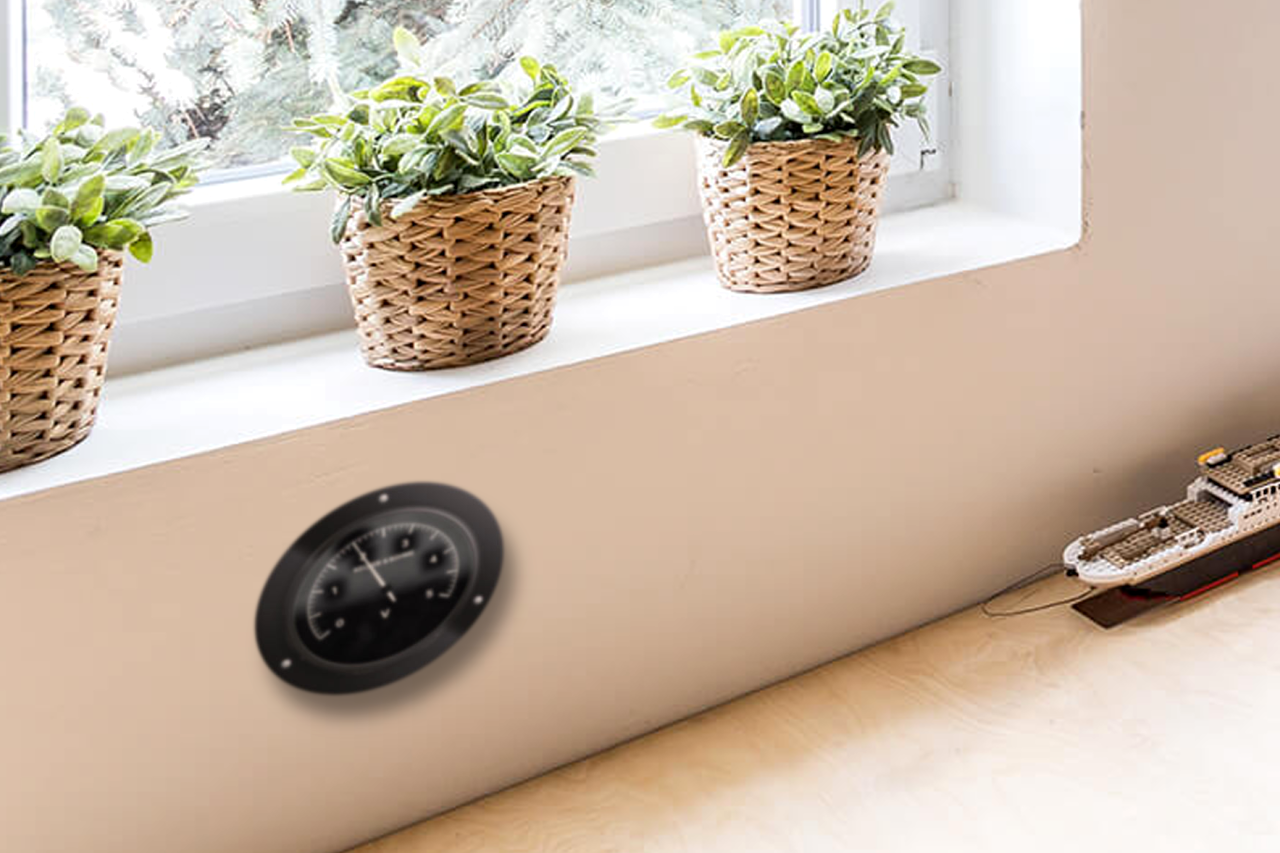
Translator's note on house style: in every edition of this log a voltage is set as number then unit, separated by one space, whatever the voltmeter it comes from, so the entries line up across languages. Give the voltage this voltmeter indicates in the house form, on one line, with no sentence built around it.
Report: 2 V
